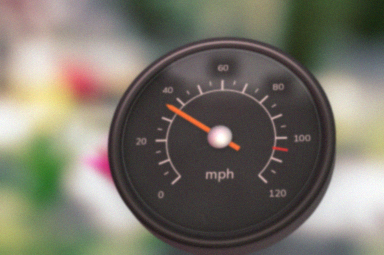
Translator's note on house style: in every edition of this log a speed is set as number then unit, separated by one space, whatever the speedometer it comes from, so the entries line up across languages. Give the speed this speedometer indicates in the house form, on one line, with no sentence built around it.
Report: 35 mph
